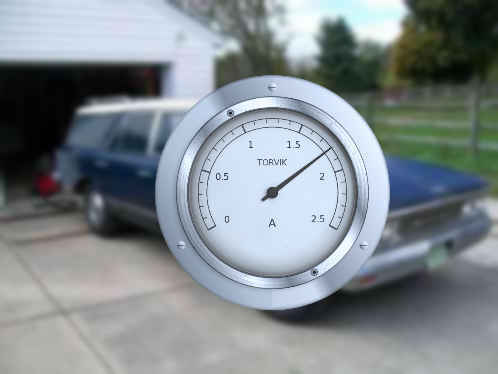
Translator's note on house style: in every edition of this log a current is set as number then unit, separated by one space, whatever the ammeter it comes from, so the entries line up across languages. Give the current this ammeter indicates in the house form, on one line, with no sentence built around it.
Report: 1.8 A
